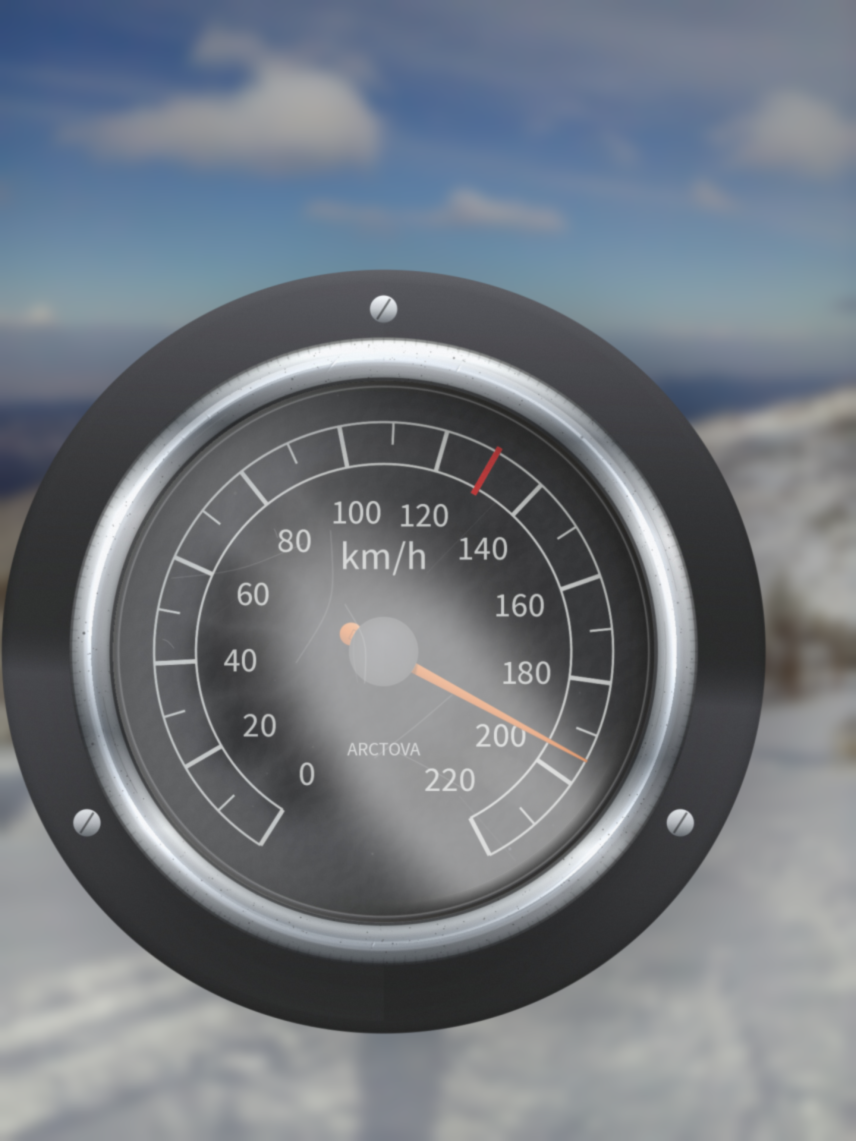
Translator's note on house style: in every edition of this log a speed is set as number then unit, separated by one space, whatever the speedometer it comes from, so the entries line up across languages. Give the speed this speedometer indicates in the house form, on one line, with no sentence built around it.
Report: 195 km/h
